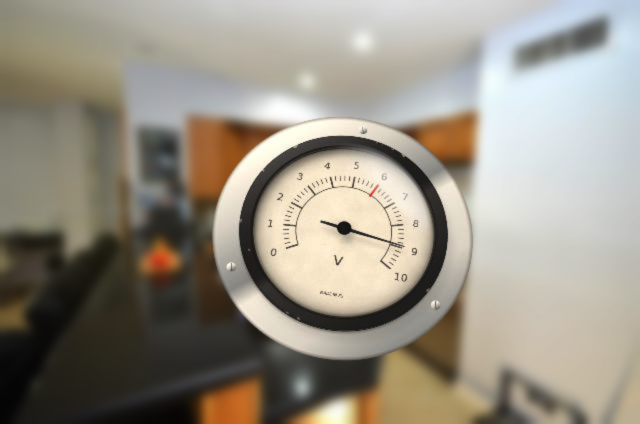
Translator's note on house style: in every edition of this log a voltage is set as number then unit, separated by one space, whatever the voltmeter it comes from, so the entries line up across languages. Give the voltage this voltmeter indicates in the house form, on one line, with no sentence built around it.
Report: 9 V
